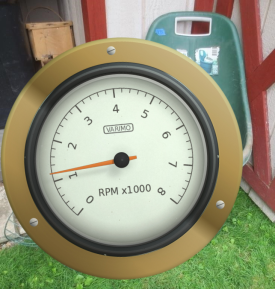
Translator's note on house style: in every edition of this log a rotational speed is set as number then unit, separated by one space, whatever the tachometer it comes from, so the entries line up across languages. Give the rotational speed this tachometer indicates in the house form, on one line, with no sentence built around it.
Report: 1200 rpm
